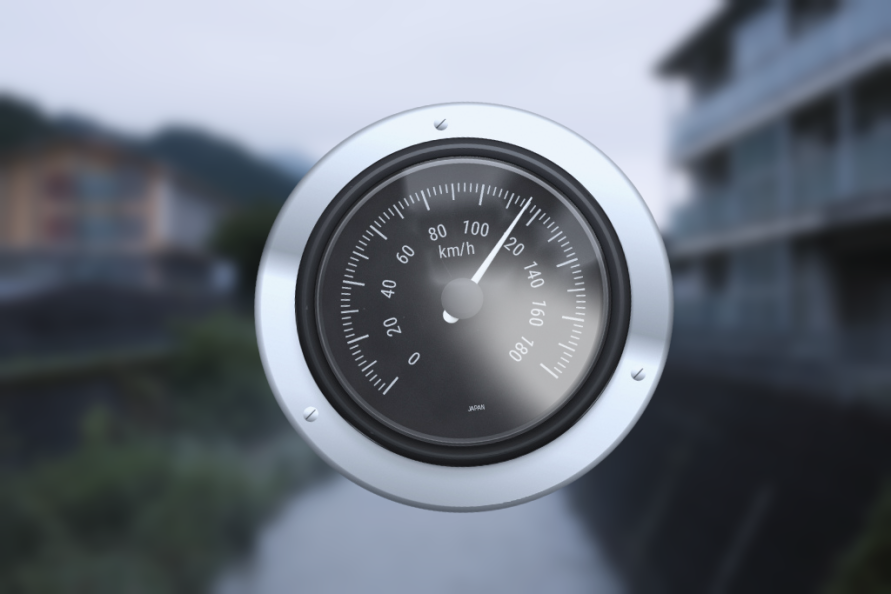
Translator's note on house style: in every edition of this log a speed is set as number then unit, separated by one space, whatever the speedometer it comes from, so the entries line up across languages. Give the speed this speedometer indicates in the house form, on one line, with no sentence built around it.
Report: 116 km/h
